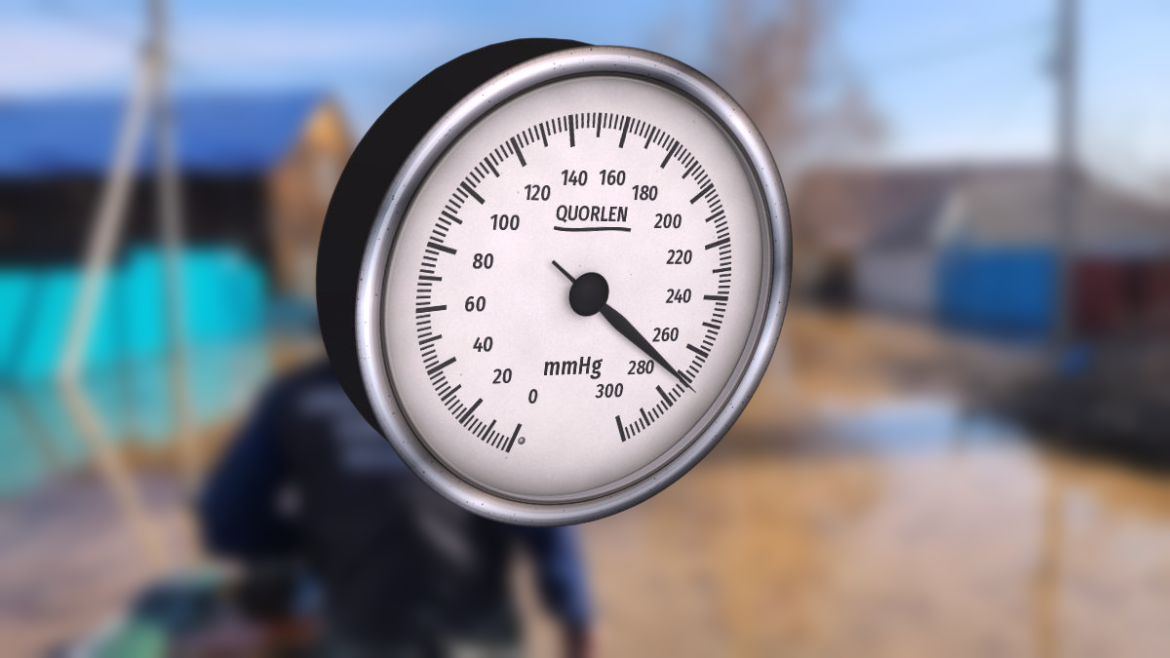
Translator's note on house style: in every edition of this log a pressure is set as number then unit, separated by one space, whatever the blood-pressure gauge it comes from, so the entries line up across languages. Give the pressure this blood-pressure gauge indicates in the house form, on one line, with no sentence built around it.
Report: 272 mmHg
